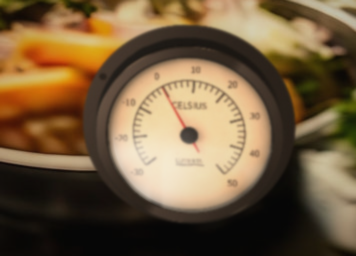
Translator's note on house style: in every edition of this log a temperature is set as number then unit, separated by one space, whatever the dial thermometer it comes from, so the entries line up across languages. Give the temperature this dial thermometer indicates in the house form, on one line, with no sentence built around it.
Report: 0 °C
